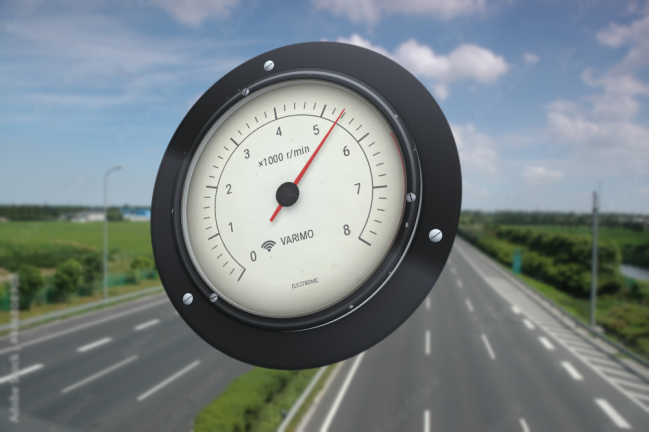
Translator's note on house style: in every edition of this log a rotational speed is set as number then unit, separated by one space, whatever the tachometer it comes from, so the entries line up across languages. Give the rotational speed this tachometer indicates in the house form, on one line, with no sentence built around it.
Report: 5400 rpm
